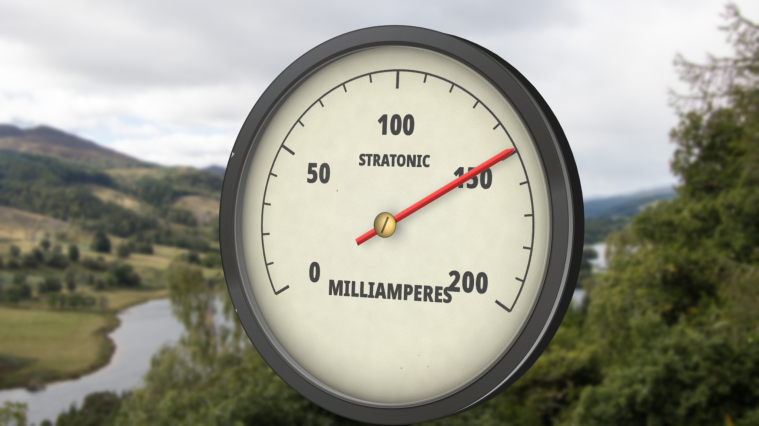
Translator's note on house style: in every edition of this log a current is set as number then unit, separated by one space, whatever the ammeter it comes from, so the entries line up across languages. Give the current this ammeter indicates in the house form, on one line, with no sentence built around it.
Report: 150 mA
